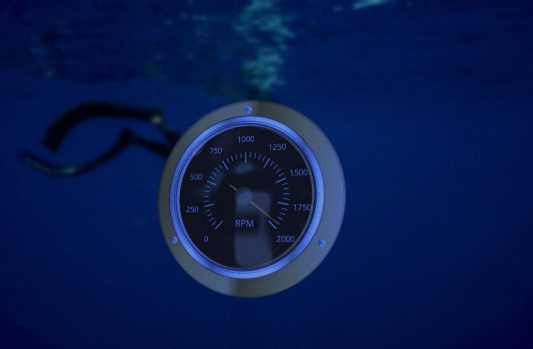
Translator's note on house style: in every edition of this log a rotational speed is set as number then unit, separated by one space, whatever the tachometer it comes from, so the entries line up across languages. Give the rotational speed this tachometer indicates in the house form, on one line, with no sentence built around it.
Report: 1950 rpm
